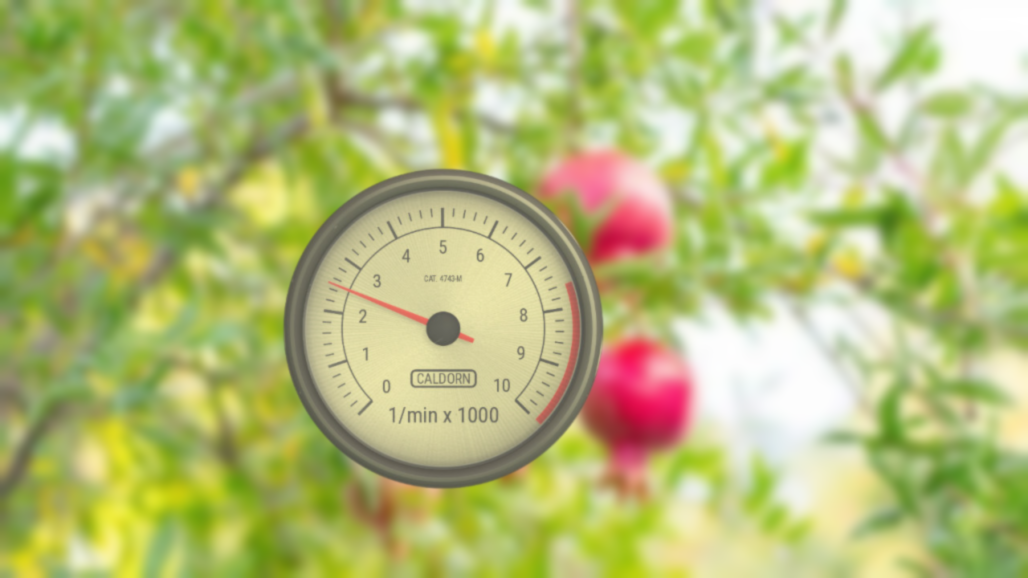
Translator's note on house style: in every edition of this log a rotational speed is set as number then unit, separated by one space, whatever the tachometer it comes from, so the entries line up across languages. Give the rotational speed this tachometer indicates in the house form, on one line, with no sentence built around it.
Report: 2500 rpm
